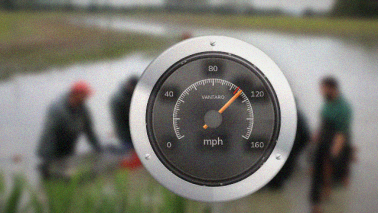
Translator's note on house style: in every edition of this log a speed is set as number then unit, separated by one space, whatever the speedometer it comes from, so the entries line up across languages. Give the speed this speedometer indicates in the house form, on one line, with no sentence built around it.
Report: 110 mph
